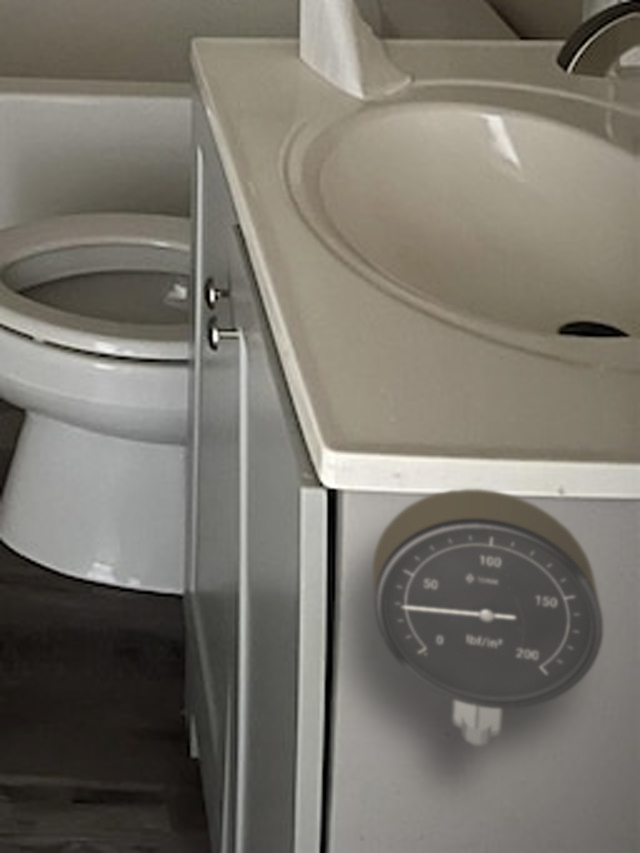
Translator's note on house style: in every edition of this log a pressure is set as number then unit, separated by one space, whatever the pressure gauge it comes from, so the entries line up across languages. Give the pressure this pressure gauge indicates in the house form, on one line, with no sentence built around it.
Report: 30 psi
